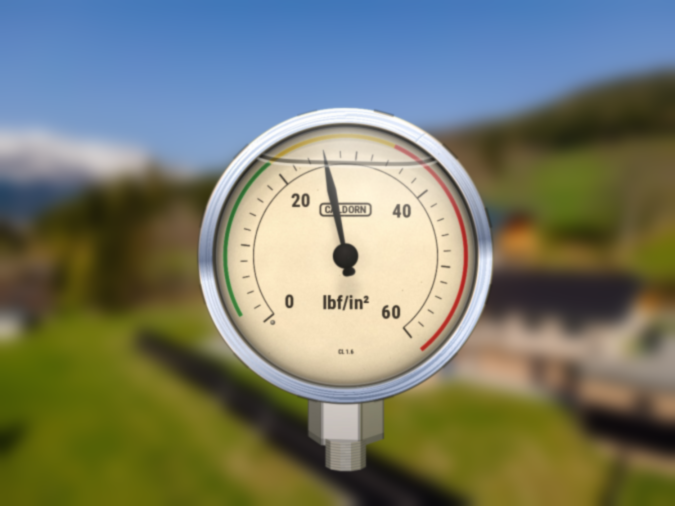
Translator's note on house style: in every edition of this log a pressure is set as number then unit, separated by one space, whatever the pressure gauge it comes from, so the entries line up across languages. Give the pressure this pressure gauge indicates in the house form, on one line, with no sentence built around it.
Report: 26 psi
